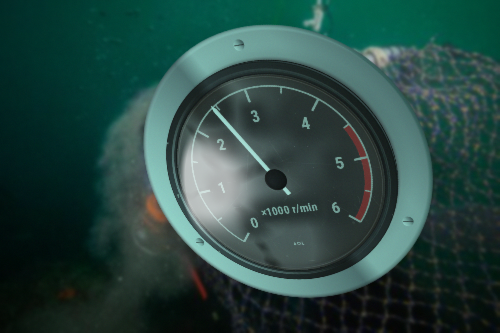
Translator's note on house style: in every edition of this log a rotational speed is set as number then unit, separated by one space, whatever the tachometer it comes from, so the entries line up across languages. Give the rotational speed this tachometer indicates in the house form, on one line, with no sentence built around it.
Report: 2500 rpm
